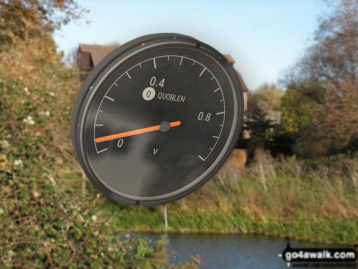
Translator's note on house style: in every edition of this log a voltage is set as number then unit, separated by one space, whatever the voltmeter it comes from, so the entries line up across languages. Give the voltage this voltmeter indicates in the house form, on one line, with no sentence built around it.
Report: 0.05 V
